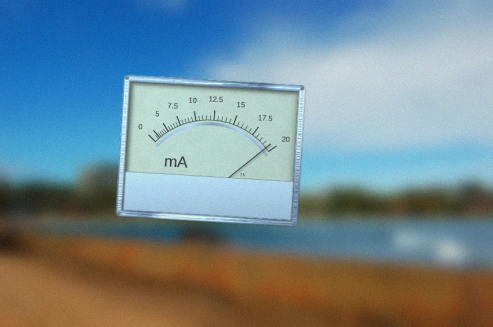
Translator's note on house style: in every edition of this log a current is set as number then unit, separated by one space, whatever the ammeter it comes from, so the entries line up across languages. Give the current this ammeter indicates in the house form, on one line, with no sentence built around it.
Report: 19.5 mA
